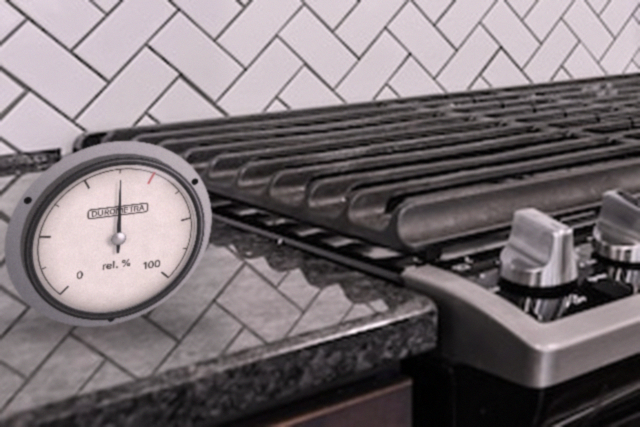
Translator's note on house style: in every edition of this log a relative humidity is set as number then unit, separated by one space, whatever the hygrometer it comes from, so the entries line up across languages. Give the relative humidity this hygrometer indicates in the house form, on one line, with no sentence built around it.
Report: 50 %
